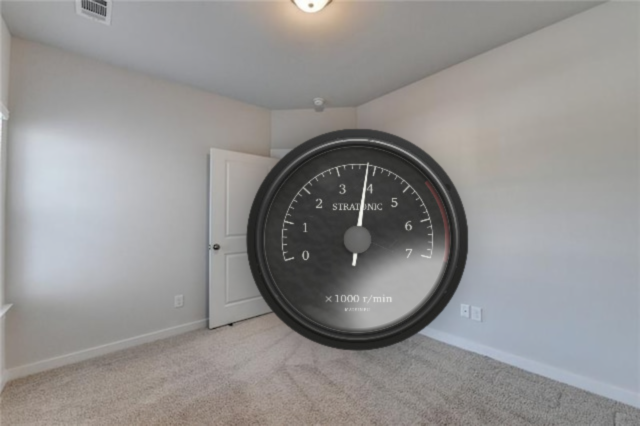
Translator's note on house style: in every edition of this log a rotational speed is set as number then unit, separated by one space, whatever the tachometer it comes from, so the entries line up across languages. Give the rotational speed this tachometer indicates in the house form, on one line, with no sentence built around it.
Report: 3800 rpm
